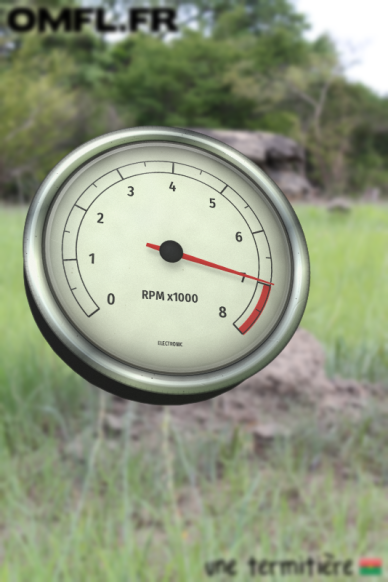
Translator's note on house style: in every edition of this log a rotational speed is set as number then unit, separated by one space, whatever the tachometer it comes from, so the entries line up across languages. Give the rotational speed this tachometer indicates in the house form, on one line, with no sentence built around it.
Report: 7000 rpm
